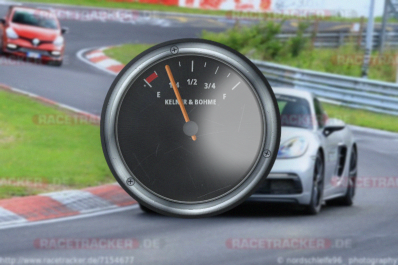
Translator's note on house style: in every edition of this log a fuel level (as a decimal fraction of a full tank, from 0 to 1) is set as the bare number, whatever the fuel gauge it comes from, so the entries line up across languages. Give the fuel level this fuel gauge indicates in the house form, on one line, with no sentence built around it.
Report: 0.25
